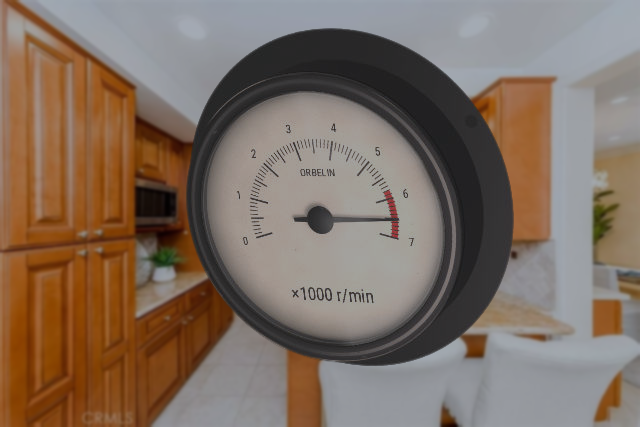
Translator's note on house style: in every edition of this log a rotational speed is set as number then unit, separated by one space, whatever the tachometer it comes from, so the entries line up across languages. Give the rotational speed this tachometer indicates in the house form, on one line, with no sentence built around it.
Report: 6500 rpm
